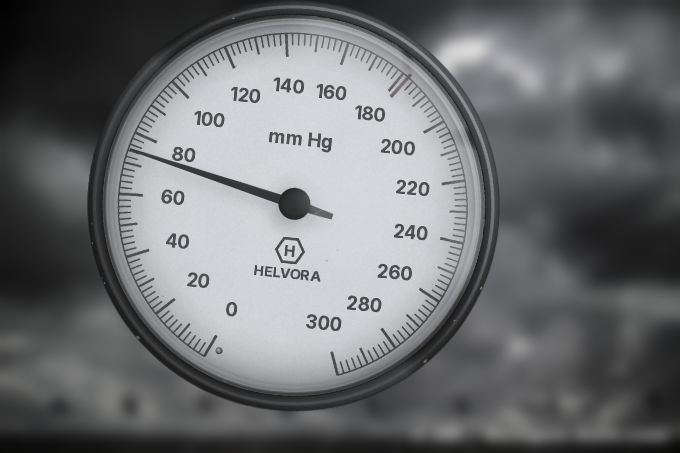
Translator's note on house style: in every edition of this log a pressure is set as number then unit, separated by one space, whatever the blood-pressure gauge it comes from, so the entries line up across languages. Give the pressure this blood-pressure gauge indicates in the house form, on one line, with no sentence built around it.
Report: 74 mmHg
